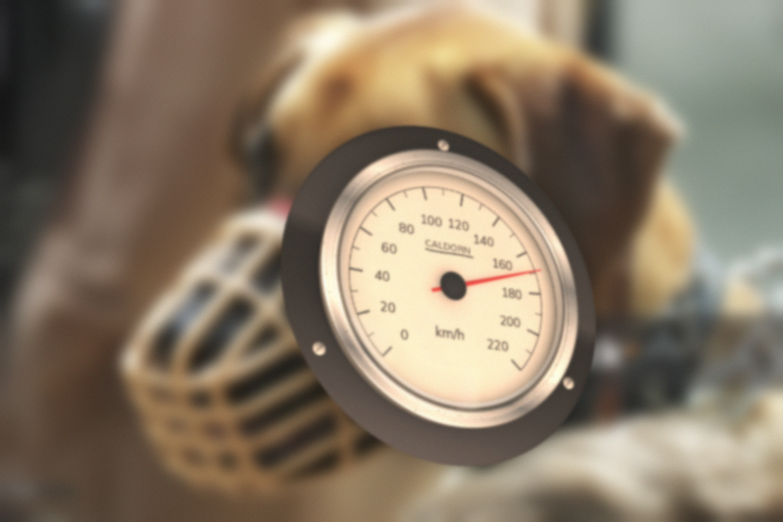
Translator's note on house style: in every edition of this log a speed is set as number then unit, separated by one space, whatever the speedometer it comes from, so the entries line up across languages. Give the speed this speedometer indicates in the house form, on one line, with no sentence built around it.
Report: 170 km/h
